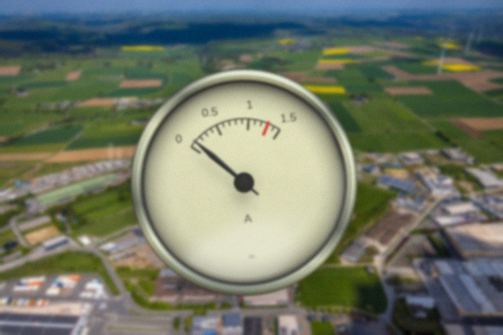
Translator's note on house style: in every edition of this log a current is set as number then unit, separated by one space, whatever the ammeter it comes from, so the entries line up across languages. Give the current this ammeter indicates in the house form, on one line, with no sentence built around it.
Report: 0.1 A
